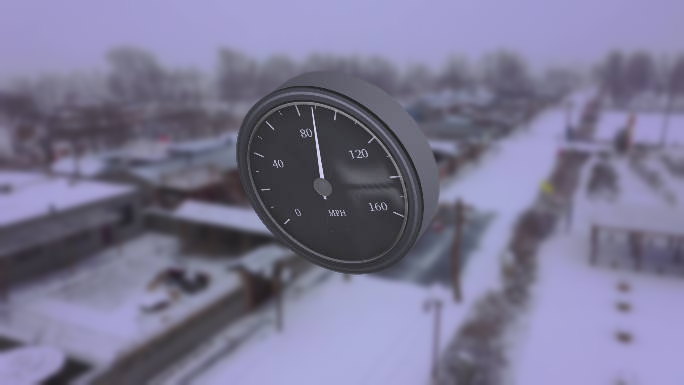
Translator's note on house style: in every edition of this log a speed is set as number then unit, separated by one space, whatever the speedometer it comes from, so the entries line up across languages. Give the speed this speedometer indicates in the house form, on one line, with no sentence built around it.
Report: 90 mph
